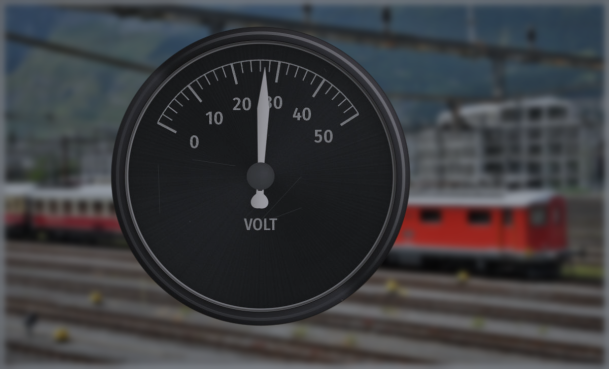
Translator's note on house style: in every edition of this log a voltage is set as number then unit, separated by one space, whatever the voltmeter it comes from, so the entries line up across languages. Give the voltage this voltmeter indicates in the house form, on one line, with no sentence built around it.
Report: 27 V
